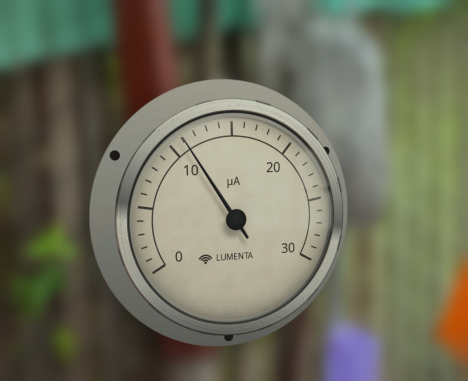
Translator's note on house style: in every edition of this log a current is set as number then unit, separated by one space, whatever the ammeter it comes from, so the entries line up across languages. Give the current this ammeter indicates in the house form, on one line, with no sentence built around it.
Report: 11 µA
